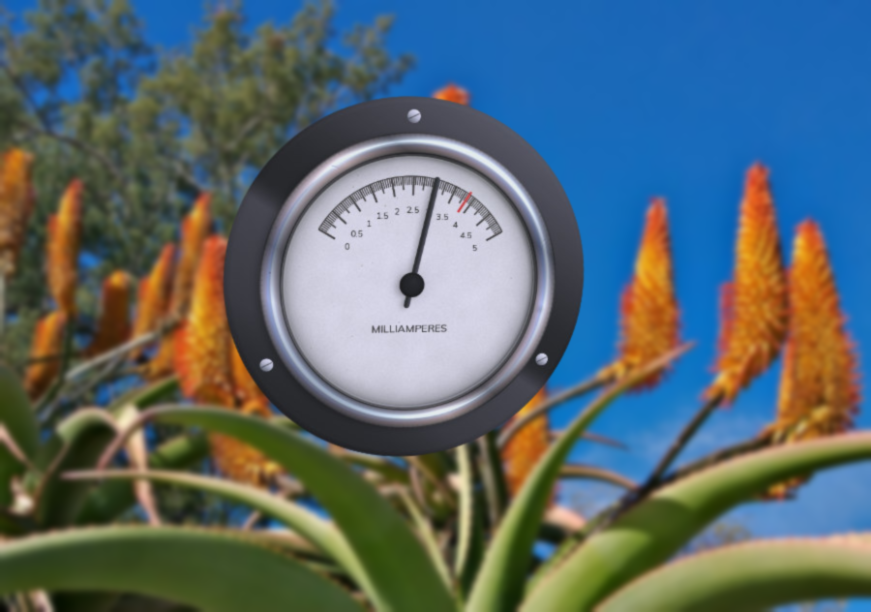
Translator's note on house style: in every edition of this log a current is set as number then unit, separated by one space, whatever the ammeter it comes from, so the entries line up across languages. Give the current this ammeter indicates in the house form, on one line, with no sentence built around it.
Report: 3 mA
